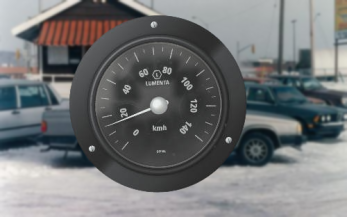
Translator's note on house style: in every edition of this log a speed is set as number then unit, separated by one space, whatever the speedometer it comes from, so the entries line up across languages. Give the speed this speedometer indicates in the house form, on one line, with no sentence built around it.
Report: 15 km/h
